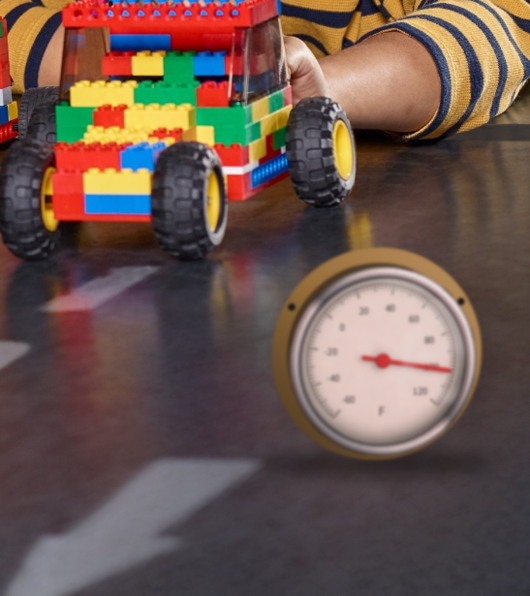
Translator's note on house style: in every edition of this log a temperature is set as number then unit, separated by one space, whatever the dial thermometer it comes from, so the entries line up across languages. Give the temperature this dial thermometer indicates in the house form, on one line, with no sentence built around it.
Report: 100 °F
